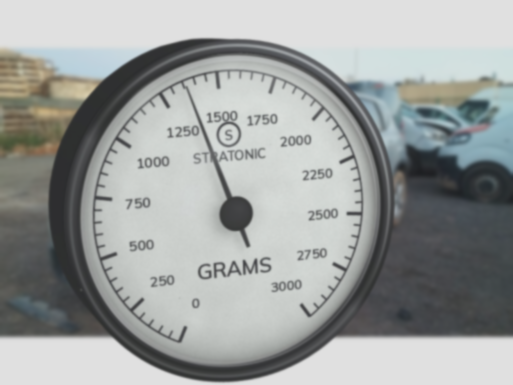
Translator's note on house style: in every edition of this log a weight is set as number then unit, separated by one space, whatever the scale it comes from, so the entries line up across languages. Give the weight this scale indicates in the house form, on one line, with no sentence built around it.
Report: 1350 g
